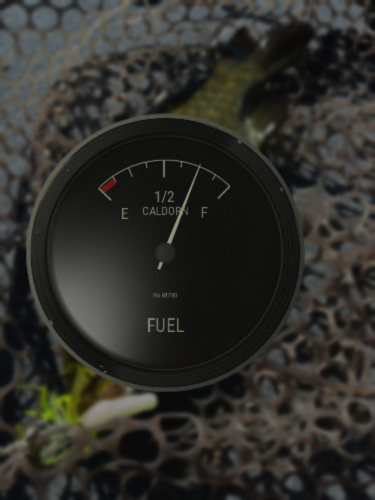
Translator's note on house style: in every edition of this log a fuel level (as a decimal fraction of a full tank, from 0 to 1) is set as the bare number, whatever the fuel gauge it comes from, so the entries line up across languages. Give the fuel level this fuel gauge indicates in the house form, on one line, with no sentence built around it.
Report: 0.75
